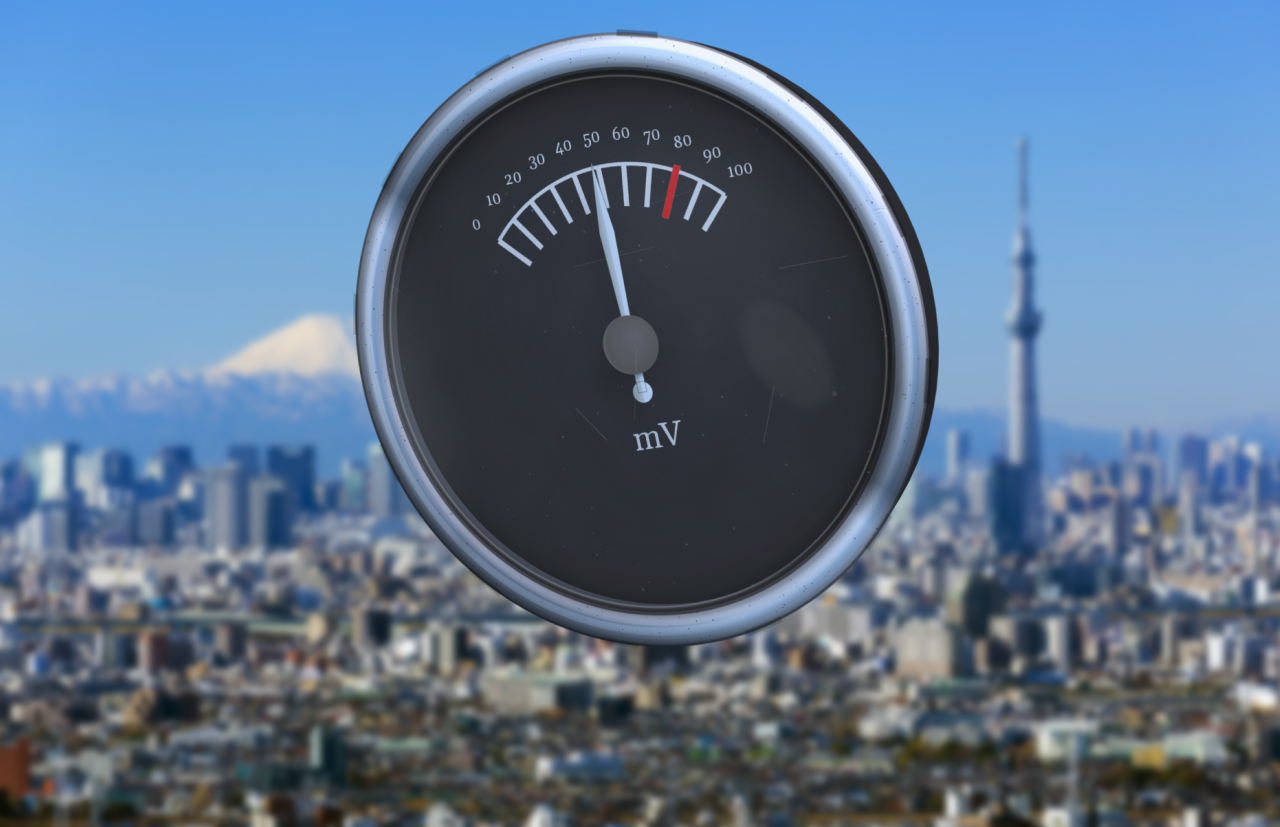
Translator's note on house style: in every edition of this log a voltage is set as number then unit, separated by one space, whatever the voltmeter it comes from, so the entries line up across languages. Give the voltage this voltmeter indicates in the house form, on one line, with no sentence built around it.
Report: 50 mV
